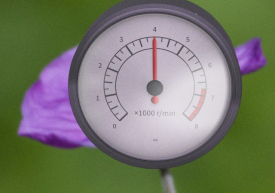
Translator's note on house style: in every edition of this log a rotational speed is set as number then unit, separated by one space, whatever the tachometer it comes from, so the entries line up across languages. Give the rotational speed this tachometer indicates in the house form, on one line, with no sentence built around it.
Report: 4000 rpm
